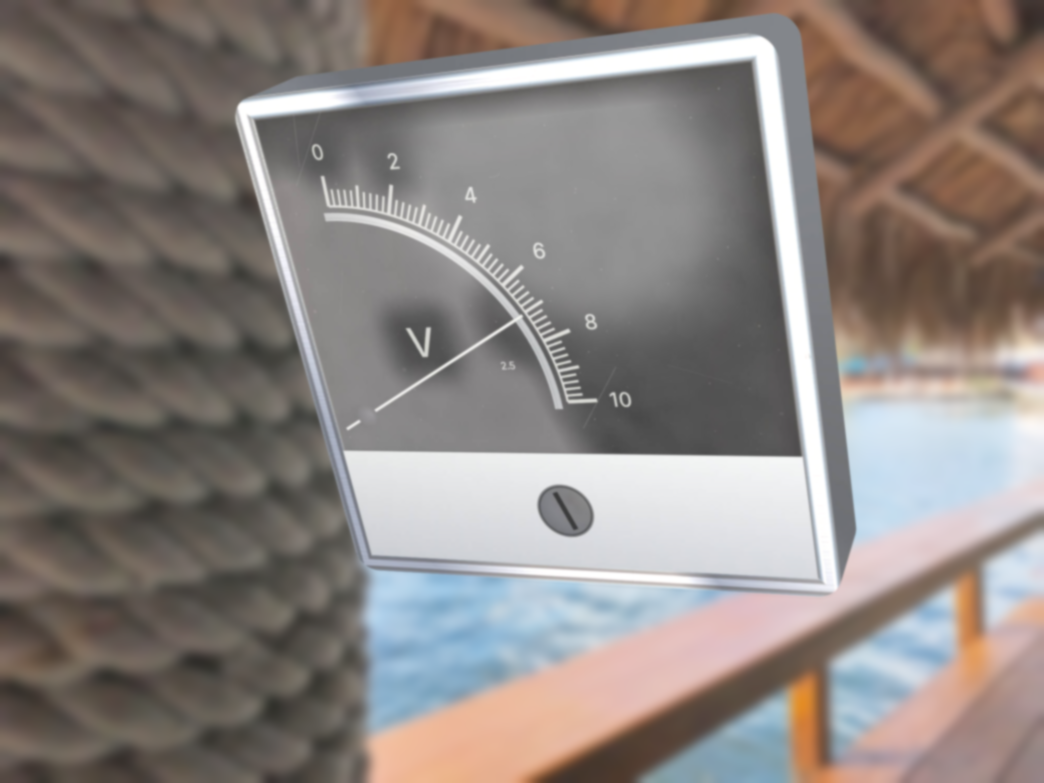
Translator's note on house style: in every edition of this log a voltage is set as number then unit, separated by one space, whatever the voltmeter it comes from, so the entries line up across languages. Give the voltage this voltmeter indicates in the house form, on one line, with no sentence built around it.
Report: 7 V
